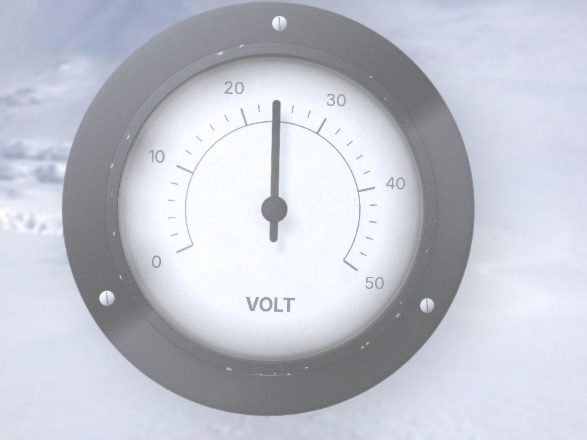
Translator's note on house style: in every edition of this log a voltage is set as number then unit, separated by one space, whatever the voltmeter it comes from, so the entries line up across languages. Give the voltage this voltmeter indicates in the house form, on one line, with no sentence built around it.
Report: 24 V
